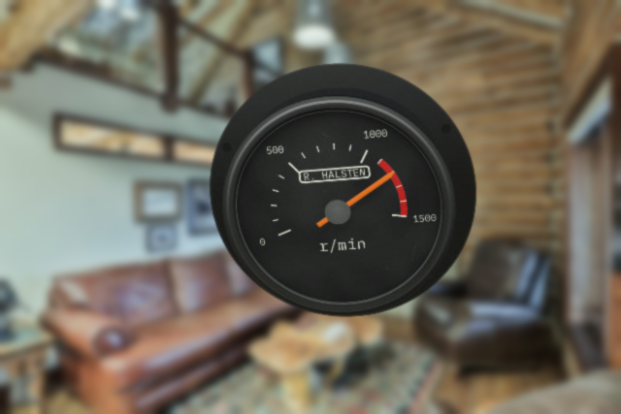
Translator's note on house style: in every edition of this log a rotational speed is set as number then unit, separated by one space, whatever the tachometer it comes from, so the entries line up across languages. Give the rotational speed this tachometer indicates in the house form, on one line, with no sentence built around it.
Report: 1200 rpm
